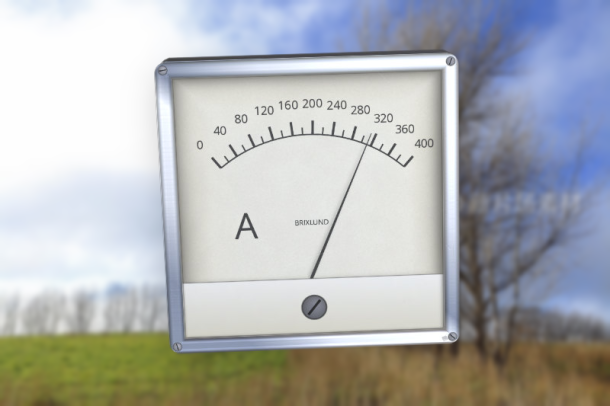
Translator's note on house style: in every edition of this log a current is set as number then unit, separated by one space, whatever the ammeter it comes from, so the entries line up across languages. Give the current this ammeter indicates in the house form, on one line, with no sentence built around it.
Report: 310 A
